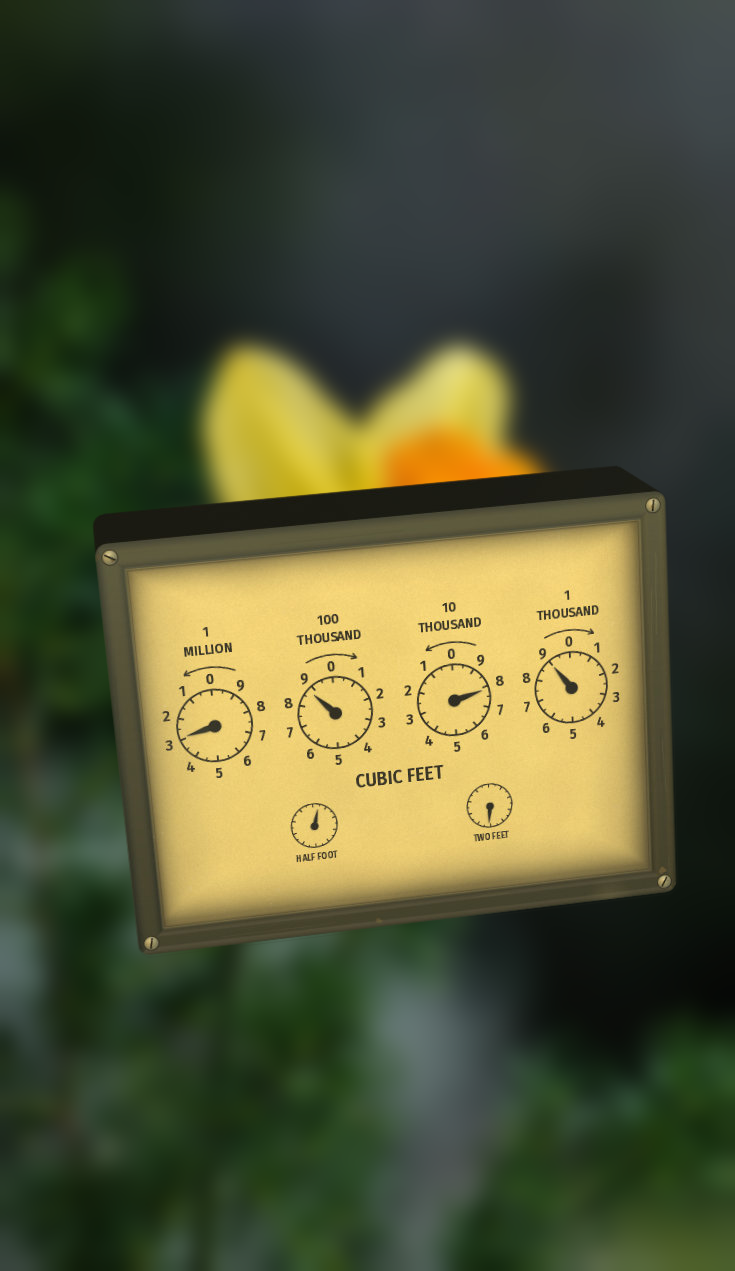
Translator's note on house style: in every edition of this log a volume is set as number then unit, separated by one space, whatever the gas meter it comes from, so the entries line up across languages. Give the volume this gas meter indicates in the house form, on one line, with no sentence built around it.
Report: 287900 ft³
